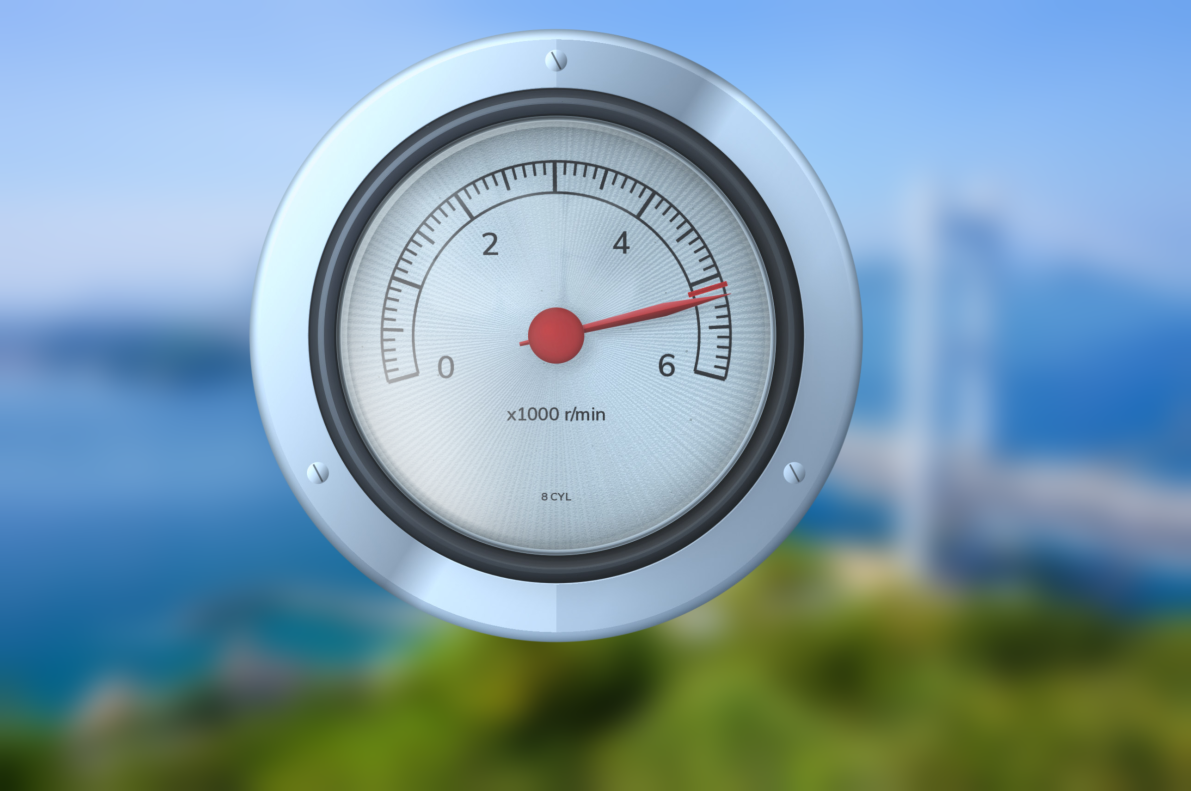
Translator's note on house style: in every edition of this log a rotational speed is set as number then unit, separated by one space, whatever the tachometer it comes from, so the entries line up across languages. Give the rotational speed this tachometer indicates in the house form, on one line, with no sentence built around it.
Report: 5200 rpm
